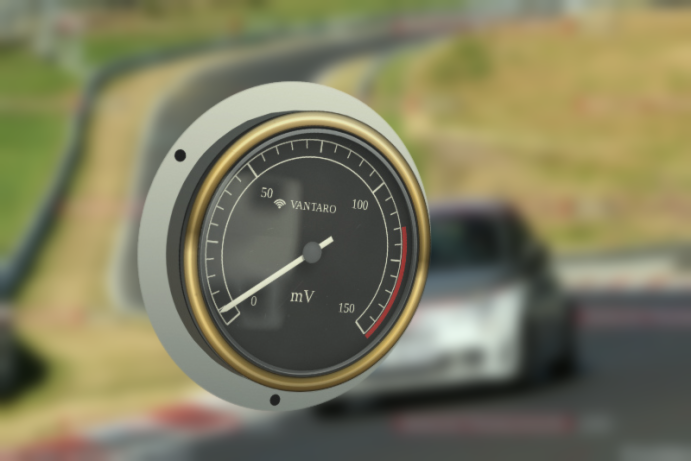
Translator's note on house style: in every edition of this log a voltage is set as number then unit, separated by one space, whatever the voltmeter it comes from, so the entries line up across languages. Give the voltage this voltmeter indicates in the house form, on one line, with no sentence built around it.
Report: 5 mV
